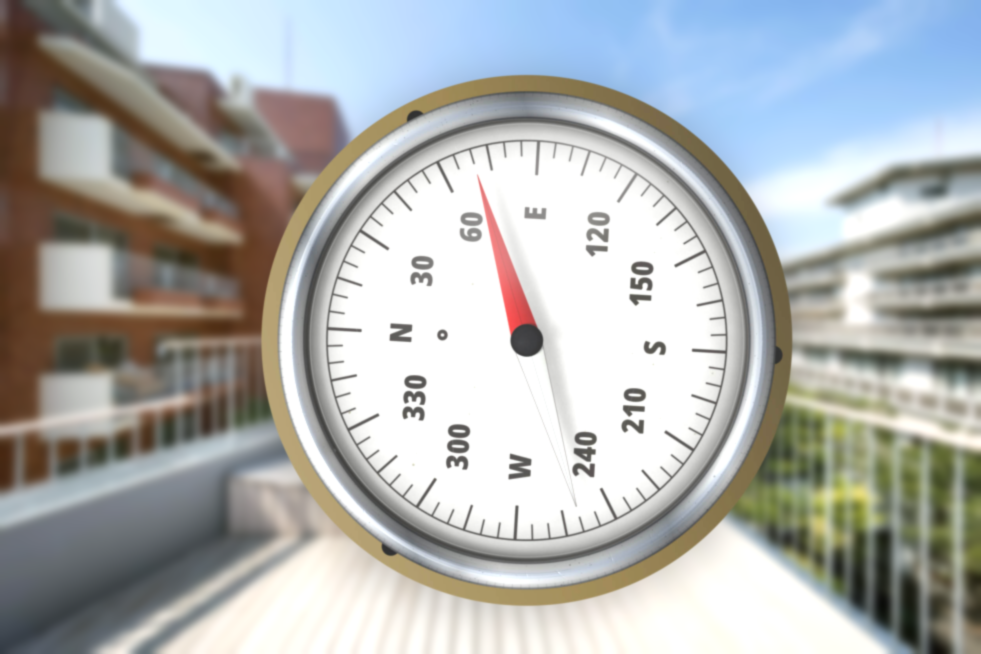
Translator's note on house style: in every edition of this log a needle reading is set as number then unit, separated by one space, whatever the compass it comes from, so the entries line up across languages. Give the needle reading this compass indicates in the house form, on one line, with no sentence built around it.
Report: 70 °
